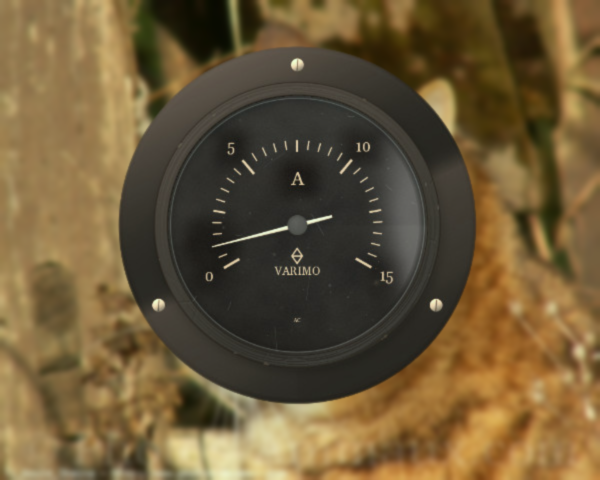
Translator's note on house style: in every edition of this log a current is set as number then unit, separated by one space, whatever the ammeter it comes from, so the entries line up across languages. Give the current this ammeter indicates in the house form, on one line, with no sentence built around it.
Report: 1 A
